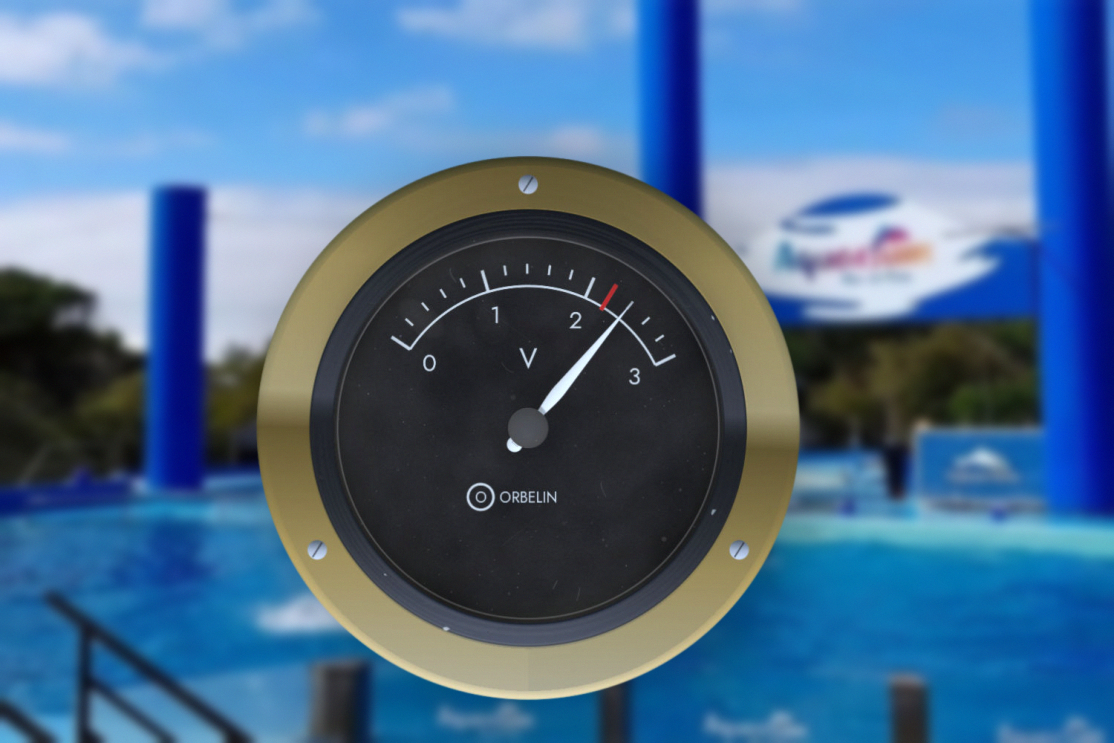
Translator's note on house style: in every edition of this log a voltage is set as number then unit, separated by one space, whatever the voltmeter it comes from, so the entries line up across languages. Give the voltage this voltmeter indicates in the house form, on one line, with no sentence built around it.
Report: 2.4 V
